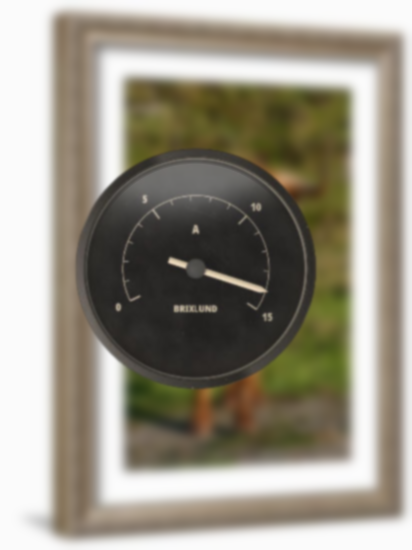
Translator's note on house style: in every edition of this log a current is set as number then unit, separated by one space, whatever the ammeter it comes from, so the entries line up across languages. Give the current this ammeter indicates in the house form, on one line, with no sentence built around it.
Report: 14 A
